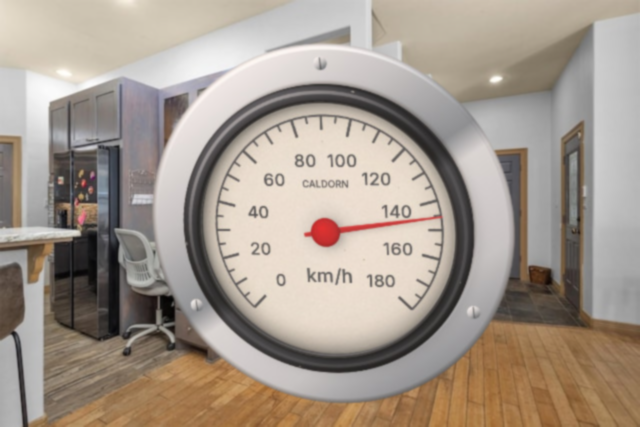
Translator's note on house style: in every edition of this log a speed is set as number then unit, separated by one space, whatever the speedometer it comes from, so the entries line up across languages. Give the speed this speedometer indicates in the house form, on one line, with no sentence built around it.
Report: 145 km/h
